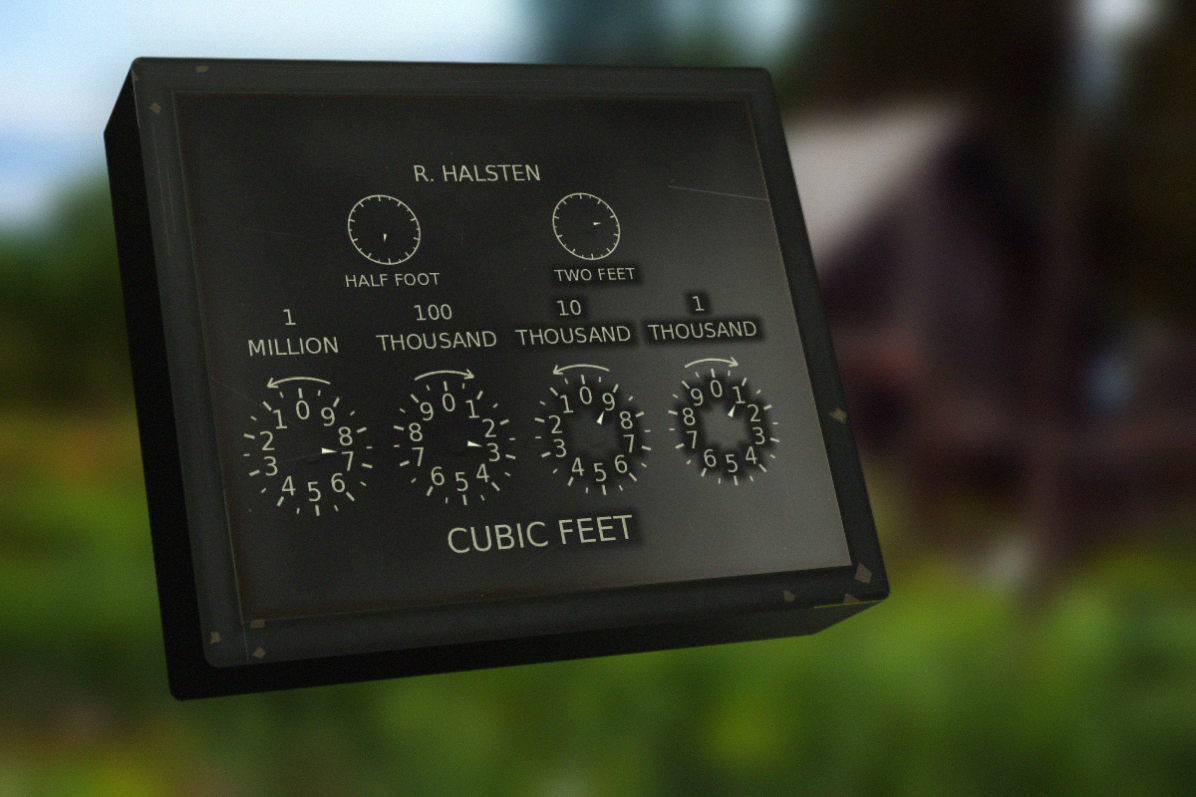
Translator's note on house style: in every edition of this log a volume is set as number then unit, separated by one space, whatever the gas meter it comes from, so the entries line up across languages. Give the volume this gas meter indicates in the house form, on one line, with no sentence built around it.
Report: 729100 ft³
